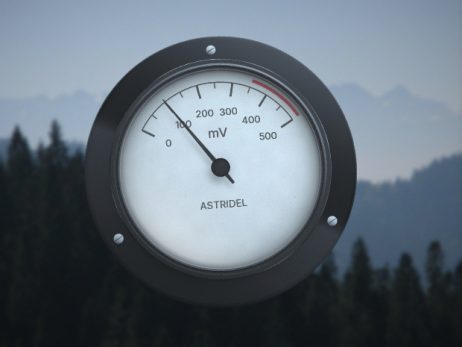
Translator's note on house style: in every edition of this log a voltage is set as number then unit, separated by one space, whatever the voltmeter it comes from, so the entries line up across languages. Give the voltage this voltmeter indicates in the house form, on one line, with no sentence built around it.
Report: 100 mV
